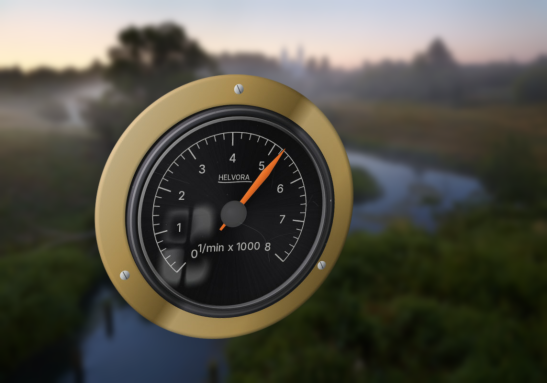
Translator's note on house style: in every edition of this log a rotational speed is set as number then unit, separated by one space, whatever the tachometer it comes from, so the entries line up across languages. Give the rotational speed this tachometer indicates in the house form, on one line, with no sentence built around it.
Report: 5200 rpm
